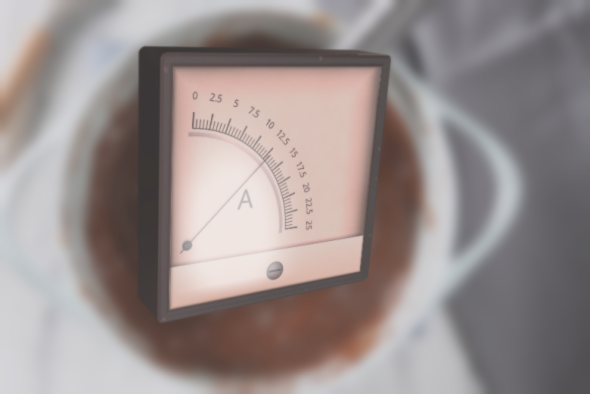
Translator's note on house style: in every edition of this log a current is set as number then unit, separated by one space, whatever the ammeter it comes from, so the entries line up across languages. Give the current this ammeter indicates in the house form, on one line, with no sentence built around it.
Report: 12.5 A
